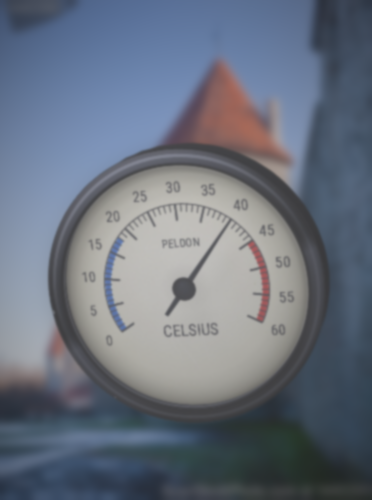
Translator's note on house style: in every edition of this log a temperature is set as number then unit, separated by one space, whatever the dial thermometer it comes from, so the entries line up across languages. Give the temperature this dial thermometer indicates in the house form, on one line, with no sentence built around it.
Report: 40 °C
